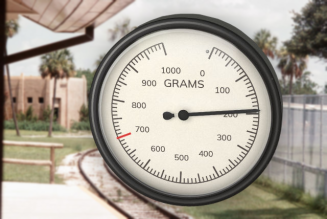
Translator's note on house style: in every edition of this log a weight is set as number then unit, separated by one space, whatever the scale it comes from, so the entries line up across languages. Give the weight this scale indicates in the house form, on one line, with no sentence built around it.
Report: 190 g
